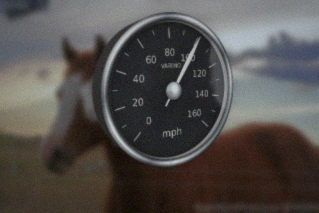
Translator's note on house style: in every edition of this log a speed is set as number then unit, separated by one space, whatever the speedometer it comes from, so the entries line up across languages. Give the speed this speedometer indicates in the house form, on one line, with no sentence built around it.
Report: 100 mph
